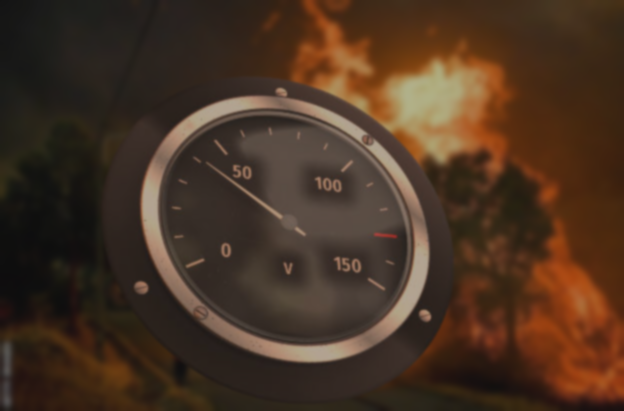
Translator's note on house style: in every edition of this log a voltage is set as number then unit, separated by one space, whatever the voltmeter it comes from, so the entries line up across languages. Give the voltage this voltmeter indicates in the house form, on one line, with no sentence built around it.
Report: 40 V
